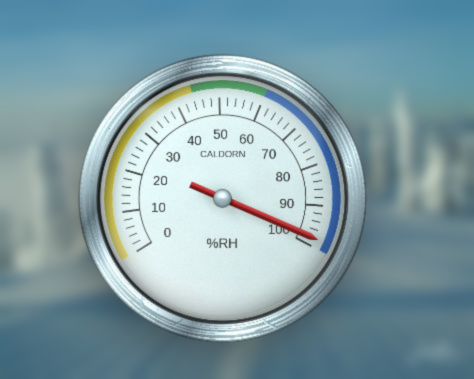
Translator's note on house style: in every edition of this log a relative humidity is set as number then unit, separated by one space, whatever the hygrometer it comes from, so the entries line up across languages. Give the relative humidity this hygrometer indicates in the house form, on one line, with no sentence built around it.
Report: 98 %
